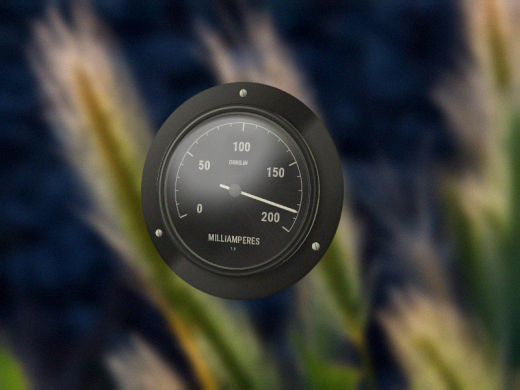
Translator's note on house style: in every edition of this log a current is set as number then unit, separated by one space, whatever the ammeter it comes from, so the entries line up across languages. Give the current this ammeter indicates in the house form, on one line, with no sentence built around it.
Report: 185 mA
